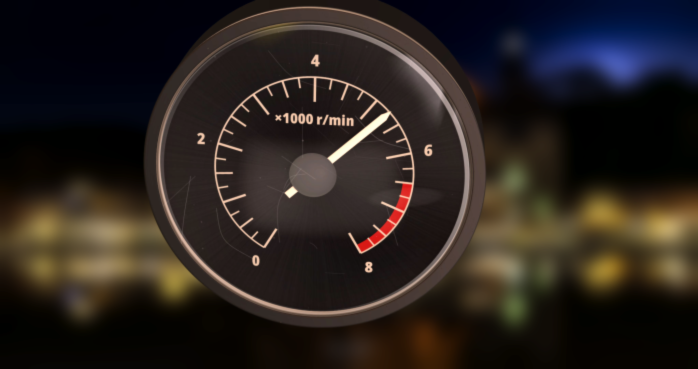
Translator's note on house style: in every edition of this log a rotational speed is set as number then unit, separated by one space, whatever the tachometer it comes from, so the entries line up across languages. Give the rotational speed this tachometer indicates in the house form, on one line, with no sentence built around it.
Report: 5250 rpm
